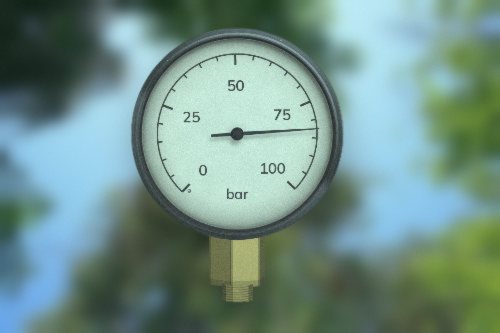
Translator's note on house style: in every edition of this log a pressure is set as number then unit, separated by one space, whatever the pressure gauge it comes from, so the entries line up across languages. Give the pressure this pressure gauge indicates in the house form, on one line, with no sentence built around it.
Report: 82.5 bar
